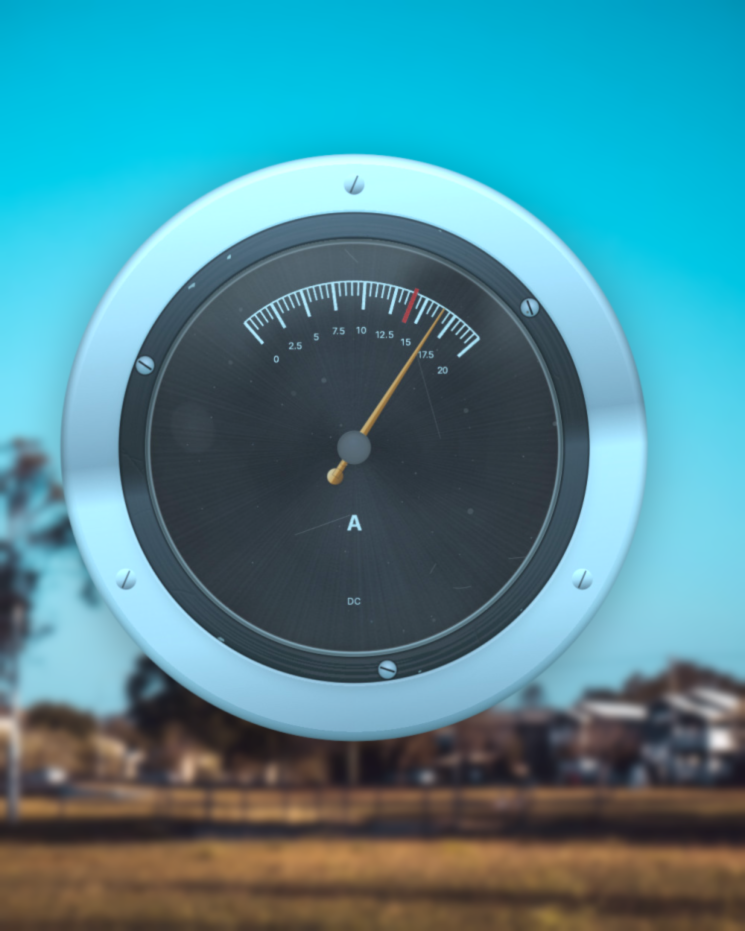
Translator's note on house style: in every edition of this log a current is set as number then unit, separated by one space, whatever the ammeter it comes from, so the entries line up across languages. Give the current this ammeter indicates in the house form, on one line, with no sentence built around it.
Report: 16.5 A
